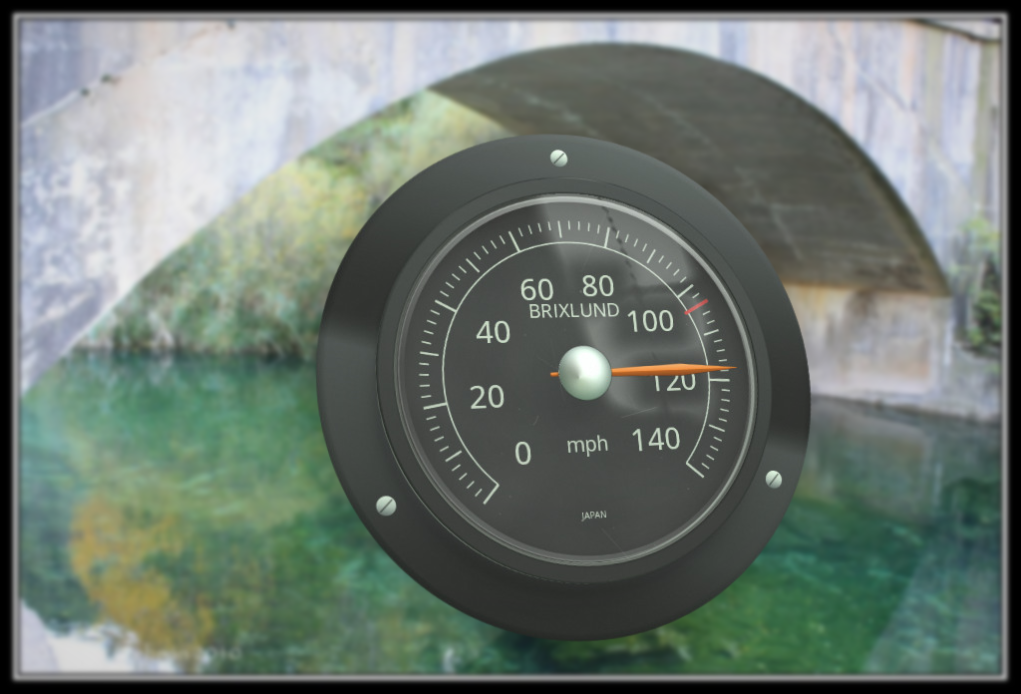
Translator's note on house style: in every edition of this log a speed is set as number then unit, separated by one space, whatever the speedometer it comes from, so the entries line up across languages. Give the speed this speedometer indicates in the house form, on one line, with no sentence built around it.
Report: 118 mph
